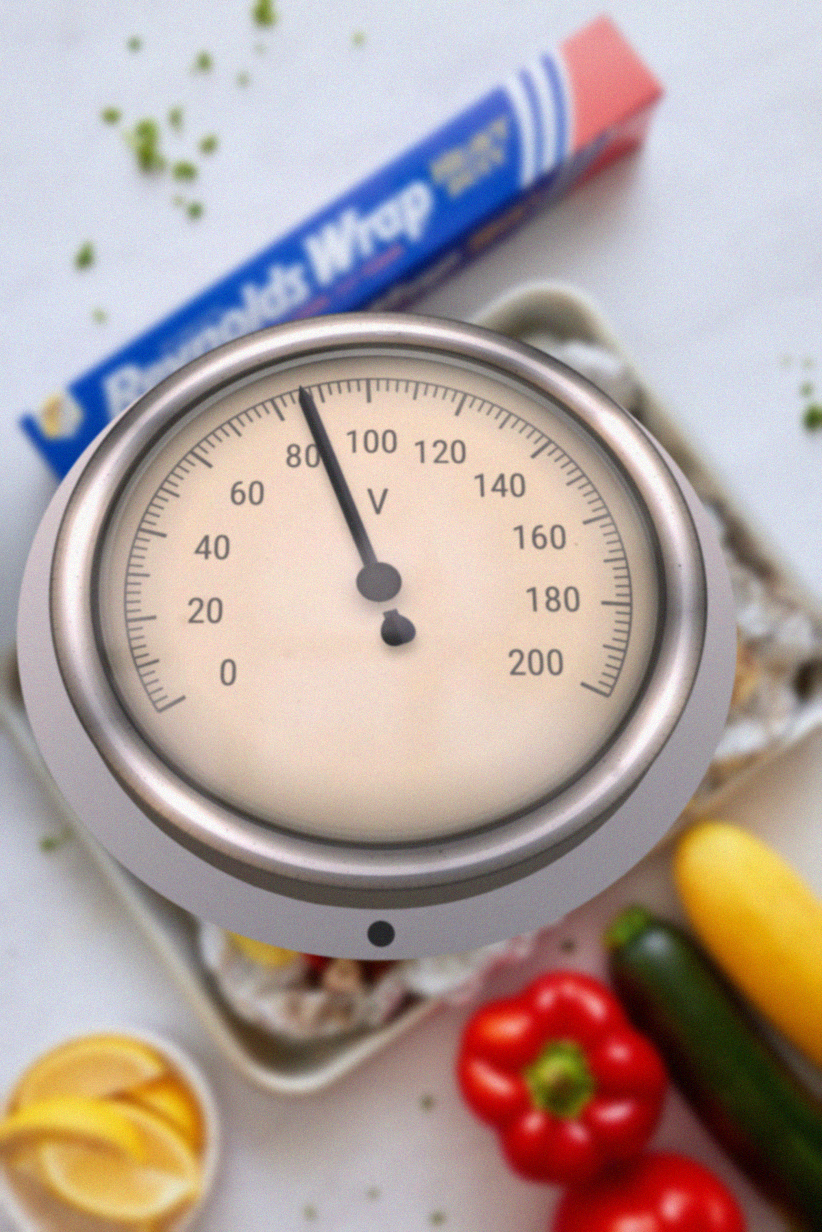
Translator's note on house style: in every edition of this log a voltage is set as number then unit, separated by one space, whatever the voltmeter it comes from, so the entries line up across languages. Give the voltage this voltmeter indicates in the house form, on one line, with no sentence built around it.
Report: 86 V
